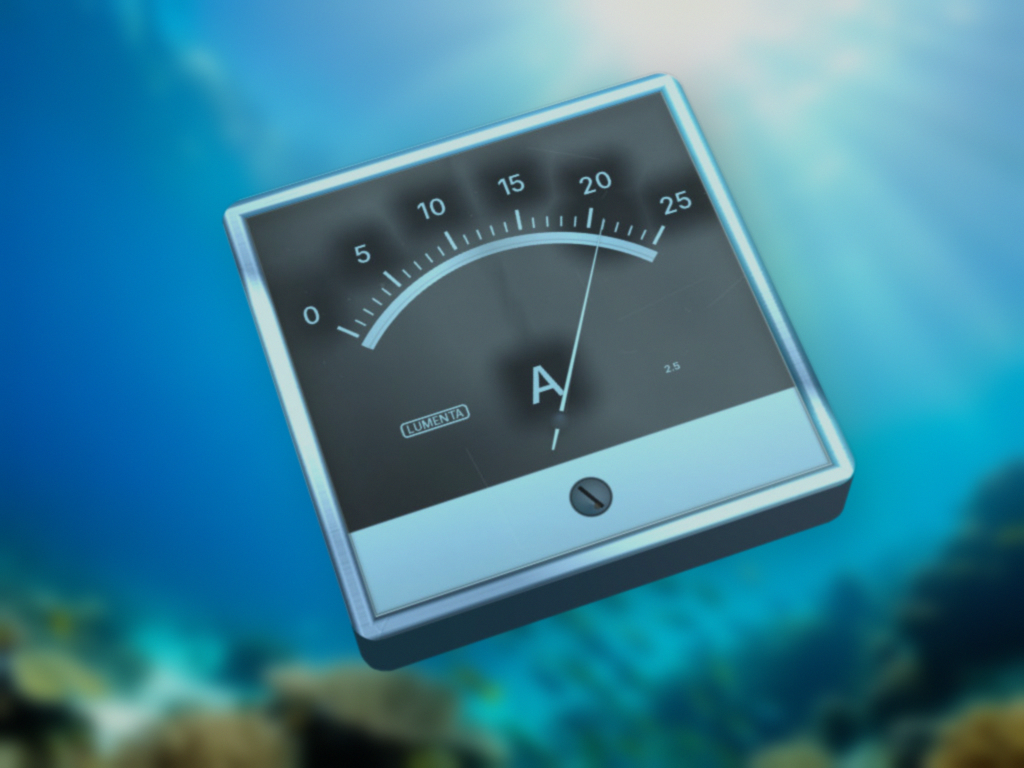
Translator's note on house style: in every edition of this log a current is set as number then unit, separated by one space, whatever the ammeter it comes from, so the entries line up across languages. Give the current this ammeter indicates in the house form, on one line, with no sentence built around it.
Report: 21 A
